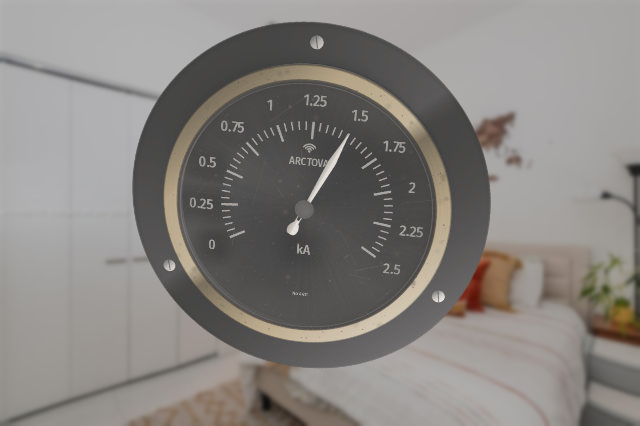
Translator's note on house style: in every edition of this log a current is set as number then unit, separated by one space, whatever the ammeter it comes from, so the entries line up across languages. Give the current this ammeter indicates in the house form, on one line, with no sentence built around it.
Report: 1.5 kA
